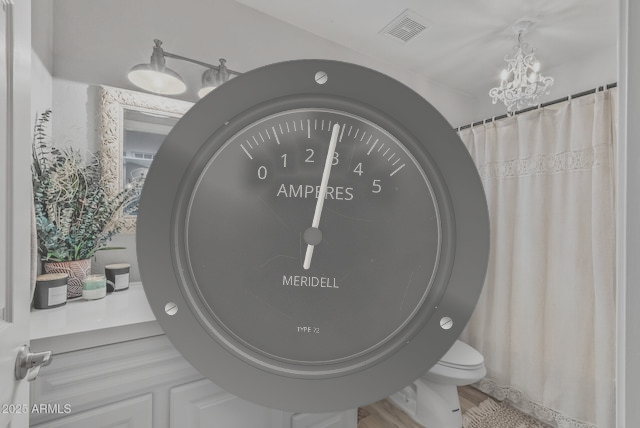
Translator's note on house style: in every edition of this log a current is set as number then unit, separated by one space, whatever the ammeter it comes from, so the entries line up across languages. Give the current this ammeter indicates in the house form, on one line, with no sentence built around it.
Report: 2.8 A
